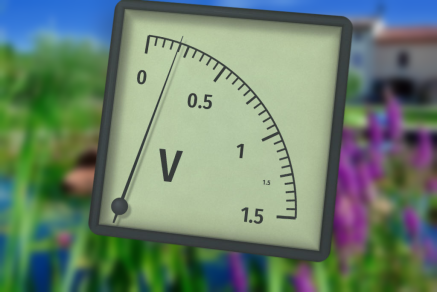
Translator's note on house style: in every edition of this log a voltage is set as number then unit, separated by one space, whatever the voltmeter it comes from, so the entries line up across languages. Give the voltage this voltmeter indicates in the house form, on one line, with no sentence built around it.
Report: 0.2 V
